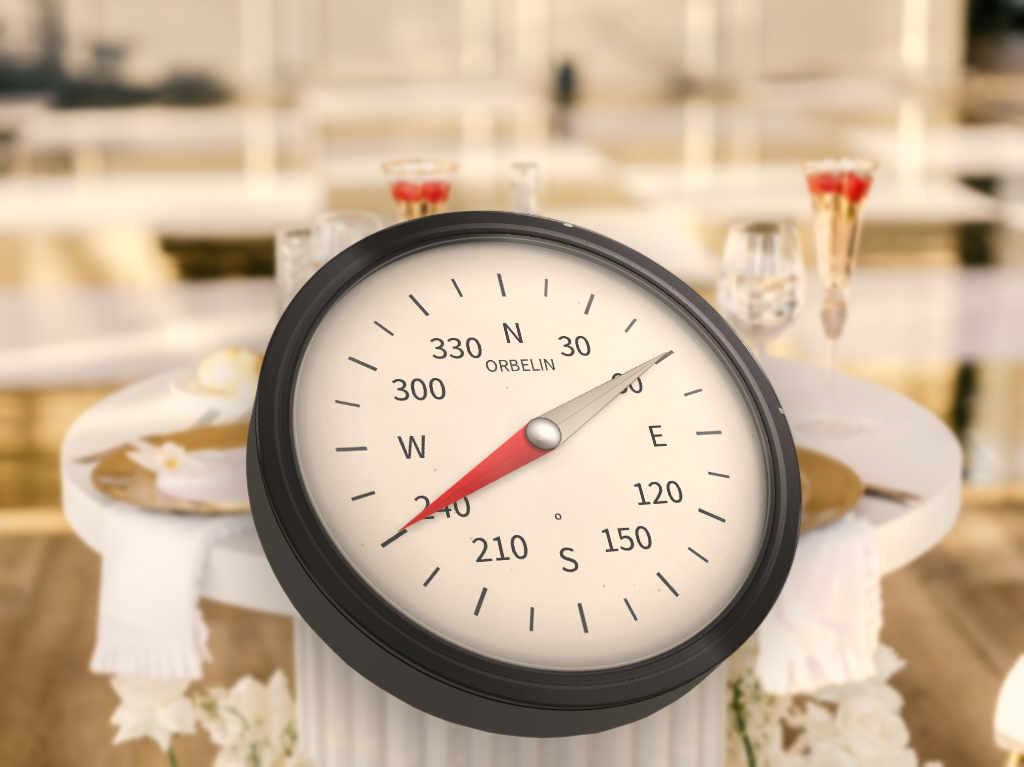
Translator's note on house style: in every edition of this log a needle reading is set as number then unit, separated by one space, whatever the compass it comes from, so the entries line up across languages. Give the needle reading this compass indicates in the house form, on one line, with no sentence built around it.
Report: 240 °
